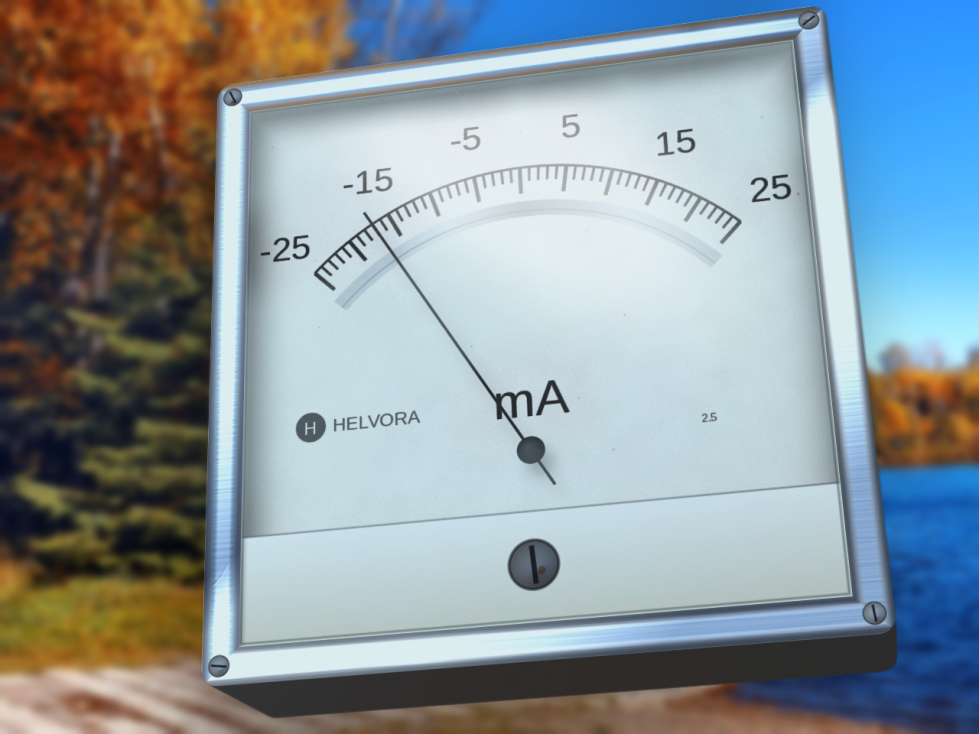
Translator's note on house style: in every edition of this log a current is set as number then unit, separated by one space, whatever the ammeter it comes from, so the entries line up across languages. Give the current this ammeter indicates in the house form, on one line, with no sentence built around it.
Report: -17 mA
